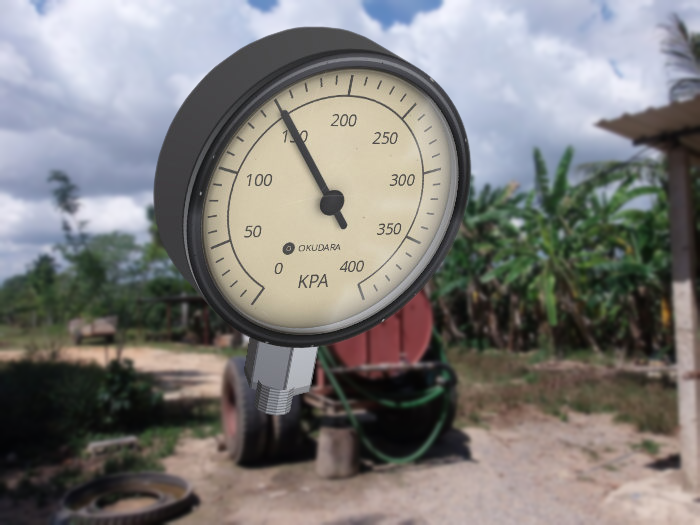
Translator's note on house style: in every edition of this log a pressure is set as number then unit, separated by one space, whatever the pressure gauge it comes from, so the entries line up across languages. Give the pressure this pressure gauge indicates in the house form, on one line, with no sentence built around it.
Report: 150 kPa
